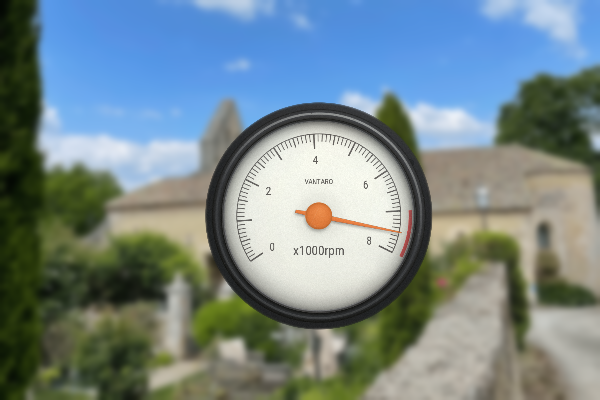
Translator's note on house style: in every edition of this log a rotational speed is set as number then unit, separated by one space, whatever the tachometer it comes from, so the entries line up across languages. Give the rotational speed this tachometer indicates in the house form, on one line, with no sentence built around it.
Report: 7500 rpm
